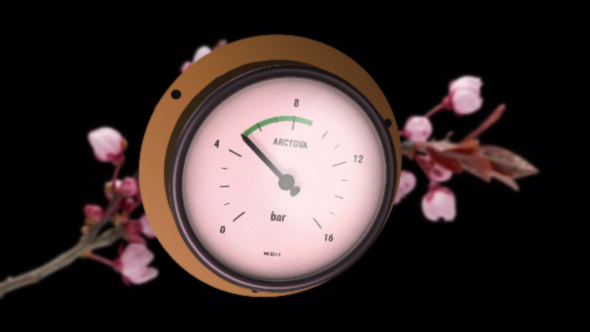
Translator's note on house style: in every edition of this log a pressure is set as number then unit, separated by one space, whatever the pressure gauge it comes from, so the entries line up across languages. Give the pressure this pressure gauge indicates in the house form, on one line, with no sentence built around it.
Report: 5 bar
